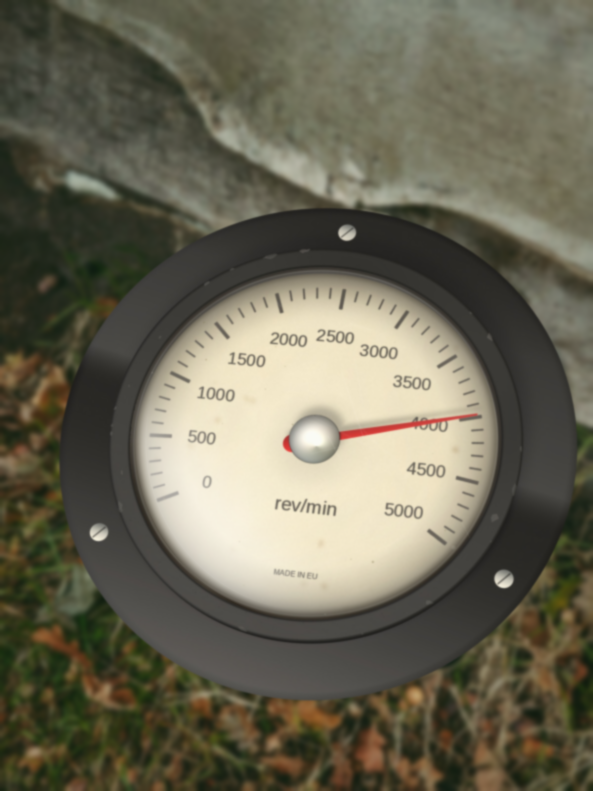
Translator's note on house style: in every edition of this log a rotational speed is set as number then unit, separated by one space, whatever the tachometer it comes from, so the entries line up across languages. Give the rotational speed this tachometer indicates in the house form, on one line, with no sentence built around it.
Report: 4000 rpm
